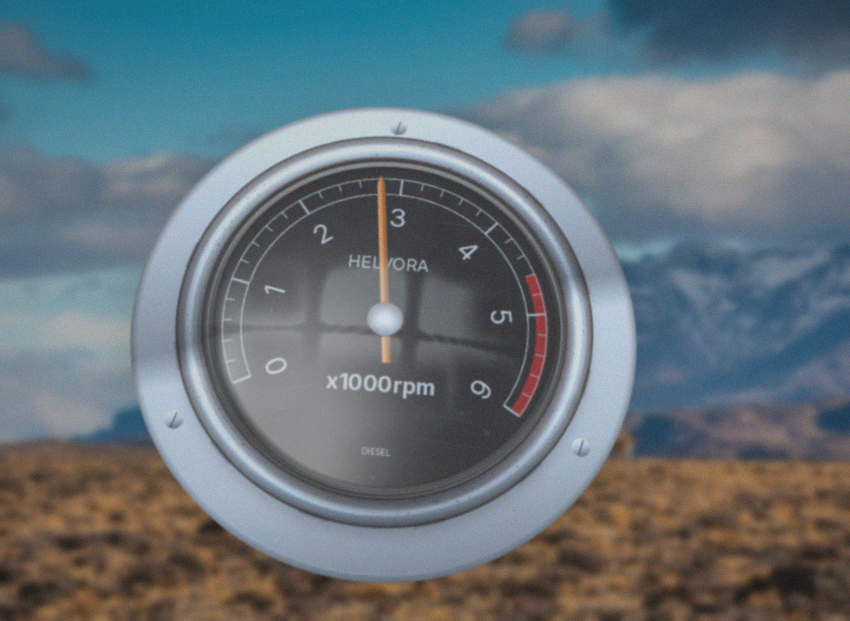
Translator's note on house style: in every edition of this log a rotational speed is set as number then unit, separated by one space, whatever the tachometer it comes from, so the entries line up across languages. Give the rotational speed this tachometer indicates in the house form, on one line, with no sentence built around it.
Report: 2800 rpm
